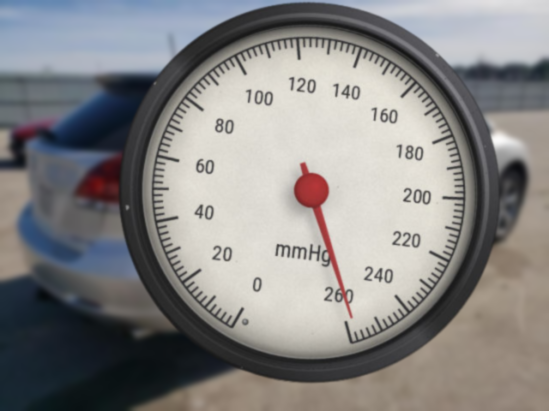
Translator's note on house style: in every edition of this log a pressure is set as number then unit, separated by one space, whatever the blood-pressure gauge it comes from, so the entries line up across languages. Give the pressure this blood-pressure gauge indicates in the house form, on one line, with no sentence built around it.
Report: 258 mmHg
